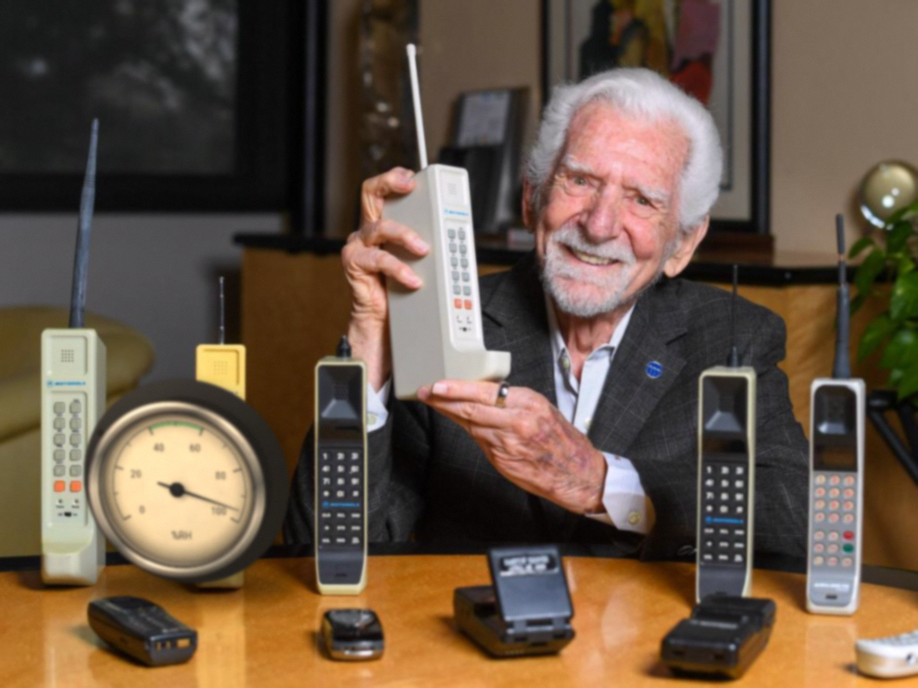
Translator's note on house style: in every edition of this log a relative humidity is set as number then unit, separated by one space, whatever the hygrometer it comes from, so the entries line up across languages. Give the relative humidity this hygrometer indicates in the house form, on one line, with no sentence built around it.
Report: 95 %
